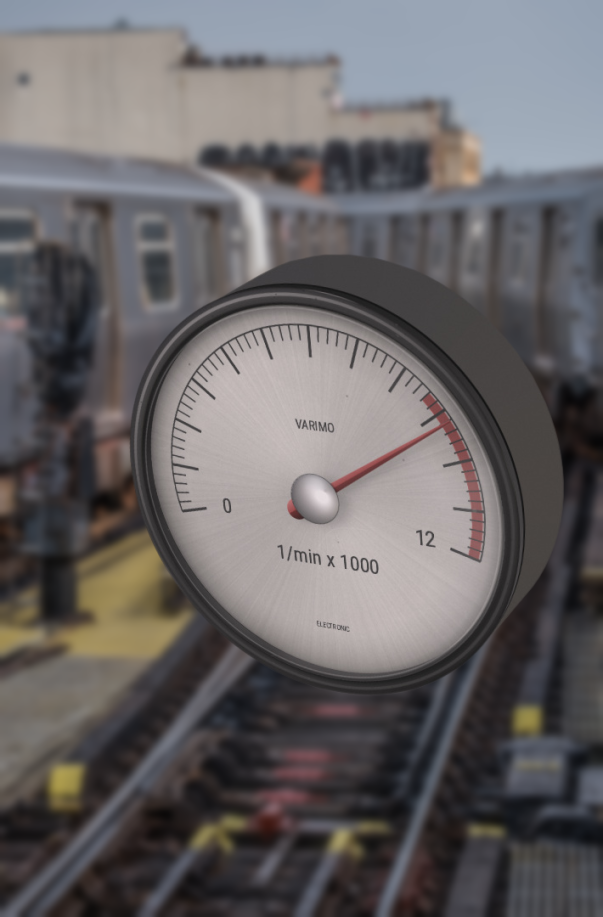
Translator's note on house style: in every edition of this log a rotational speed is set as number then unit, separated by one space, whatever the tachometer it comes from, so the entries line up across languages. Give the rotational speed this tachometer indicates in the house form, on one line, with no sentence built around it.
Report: 9200 rpm
